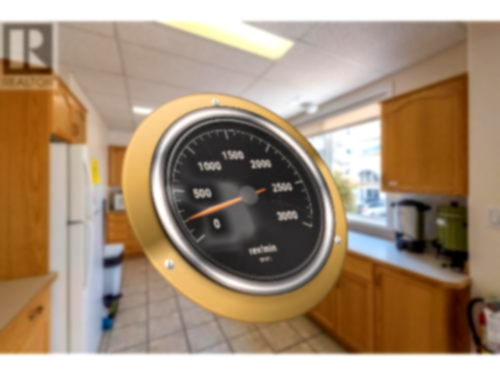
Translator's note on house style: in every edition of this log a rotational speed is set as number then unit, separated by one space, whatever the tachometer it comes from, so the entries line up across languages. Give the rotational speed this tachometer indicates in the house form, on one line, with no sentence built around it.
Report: 200 rpm
